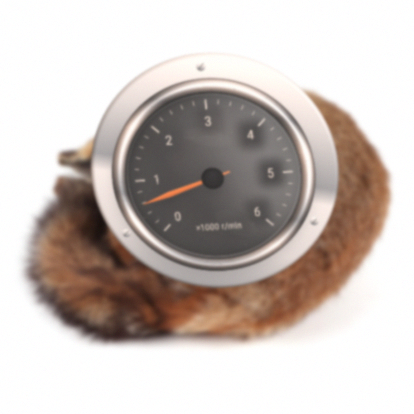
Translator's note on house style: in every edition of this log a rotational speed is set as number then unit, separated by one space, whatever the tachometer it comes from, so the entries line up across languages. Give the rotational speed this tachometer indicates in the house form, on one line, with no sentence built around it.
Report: 600 rpm
